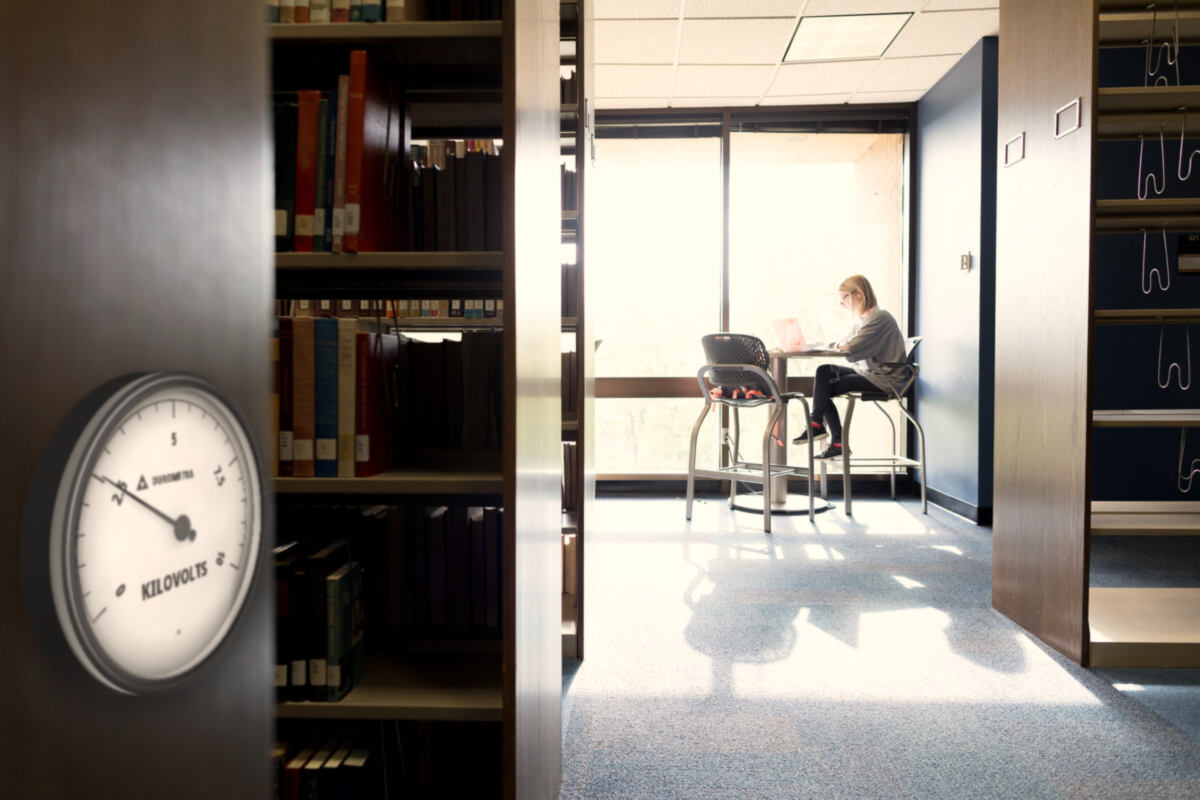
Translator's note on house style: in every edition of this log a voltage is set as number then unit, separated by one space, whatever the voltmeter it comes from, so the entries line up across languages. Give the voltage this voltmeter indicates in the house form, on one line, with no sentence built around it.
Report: 2.5 kV
